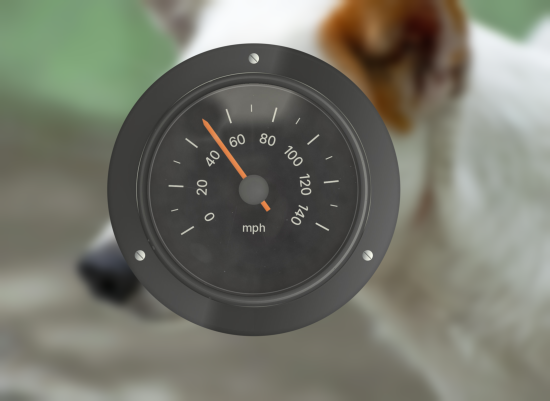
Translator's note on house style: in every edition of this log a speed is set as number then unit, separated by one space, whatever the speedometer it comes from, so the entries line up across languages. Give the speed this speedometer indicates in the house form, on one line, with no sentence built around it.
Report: 50 mph
